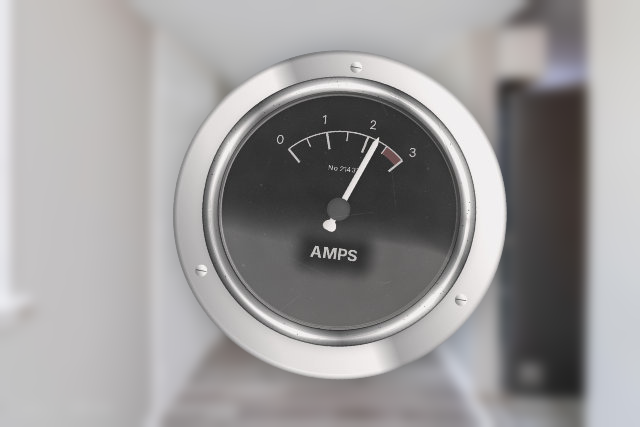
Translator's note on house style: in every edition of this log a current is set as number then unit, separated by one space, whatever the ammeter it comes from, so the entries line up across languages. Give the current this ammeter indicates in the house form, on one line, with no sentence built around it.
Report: 2.25 A
